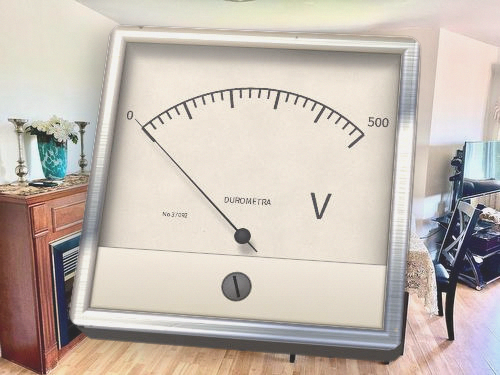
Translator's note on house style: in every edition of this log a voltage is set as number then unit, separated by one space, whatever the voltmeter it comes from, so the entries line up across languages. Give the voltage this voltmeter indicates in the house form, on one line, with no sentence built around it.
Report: 0 V
